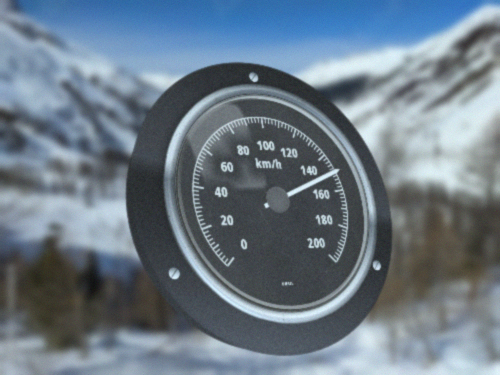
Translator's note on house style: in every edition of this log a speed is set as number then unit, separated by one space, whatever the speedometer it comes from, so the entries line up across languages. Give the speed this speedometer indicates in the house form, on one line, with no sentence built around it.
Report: 150 km/h
